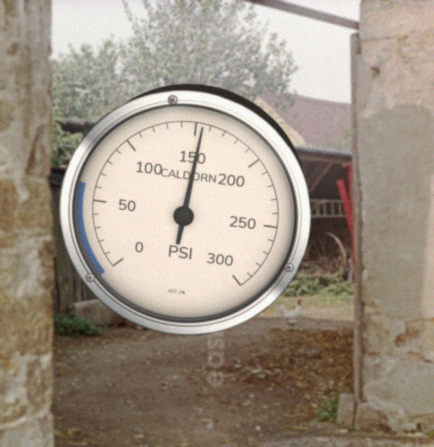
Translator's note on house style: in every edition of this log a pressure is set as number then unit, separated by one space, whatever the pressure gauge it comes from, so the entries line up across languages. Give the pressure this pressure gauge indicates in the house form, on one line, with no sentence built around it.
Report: 155 psi
